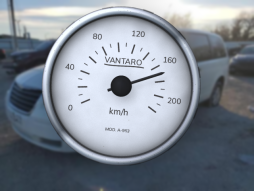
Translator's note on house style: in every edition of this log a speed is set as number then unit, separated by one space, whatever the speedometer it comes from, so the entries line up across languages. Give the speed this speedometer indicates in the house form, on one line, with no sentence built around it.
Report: 170 km/h
